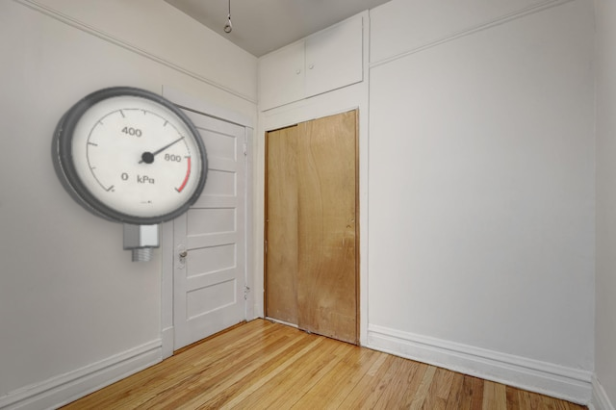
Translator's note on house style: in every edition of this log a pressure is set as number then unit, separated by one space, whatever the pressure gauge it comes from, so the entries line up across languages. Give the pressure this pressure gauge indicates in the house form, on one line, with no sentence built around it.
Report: 700 kPa
